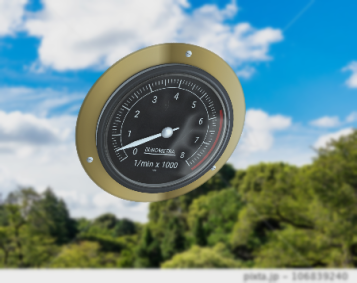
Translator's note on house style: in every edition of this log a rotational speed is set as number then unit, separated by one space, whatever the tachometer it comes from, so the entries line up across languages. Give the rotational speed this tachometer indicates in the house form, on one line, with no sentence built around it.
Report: 500 rpm
